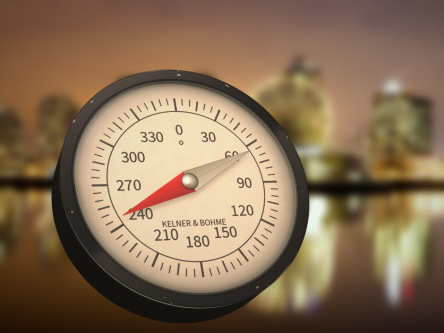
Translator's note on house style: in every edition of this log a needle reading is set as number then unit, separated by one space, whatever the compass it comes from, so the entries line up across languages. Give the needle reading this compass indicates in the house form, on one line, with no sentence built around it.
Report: 245 °
